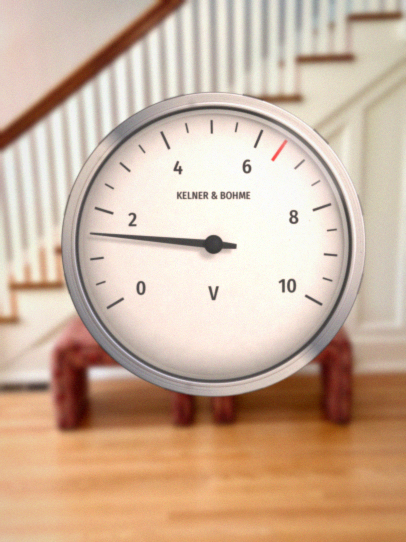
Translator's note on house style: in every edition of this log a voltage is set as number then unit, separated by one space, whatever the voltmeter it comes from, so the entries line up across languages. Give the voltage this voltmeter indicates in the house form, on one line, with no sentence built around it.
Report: 1.5 V
